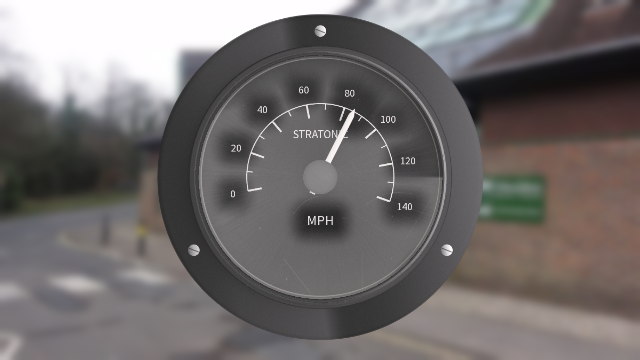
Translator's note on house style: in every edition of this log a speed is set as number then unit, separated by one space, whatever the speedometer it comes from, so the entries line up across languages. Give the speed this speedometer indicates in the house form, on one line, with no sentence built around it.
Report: 85 mph
